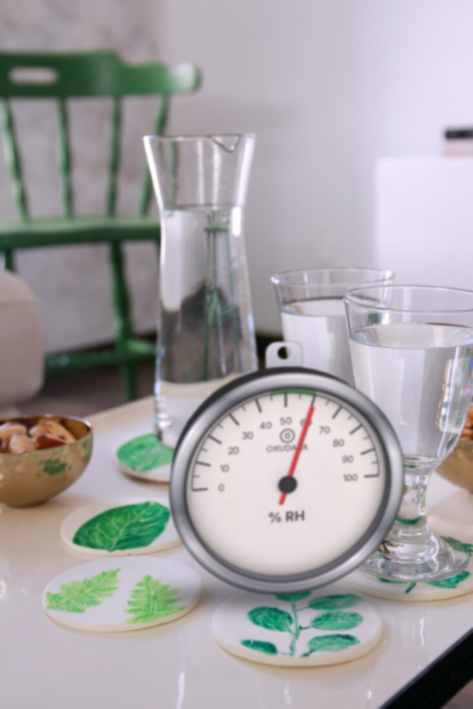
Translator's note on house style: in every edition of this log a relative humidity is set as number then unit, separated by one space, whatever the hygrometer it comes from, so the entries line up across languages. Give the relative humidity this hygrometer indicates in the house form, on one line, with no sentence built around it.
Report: 60 %
